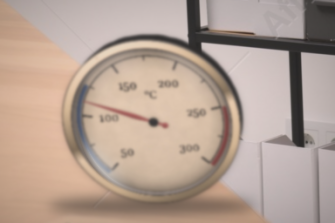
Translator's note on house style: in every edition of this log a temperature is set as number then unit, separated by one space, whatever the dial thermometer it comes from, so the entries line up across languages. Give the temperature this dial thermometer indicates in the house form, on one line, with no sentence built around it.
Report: 112.5 °C
